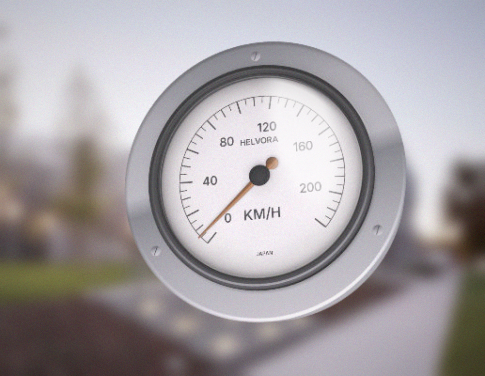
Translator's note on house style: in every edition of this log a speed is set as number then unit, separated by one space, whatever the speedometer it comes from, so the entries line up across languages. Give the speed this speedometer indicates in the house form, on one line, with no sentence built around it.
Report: 5 km/h
